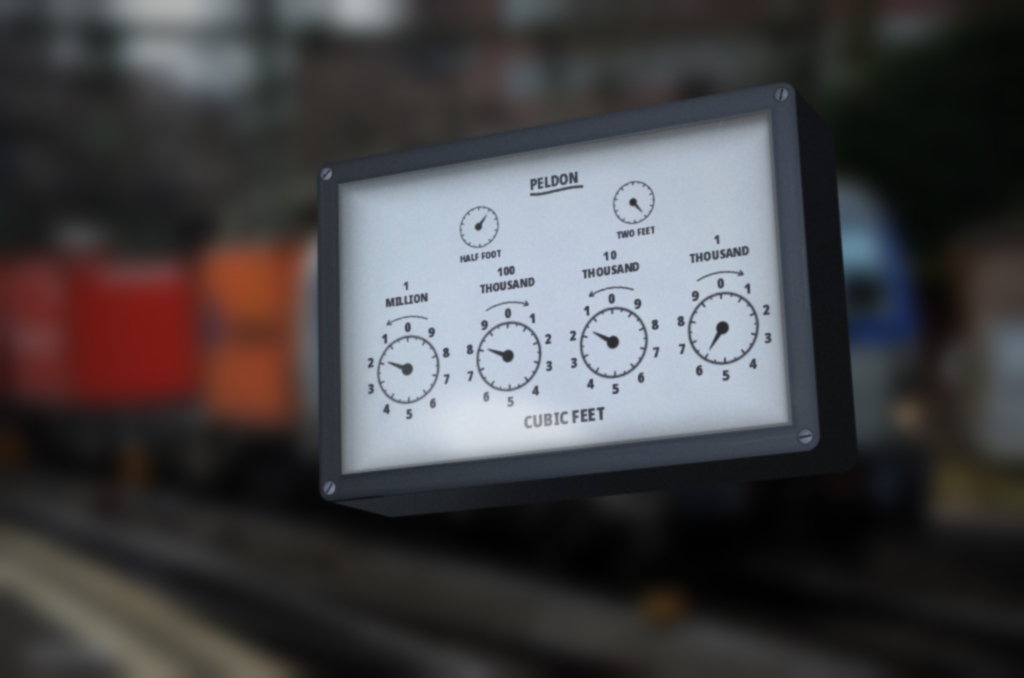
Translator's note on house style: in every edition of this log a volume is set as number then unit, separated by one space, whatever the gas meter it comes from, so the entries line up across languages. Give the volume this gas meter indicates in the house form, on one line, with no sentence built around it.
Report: 181600 ft³
